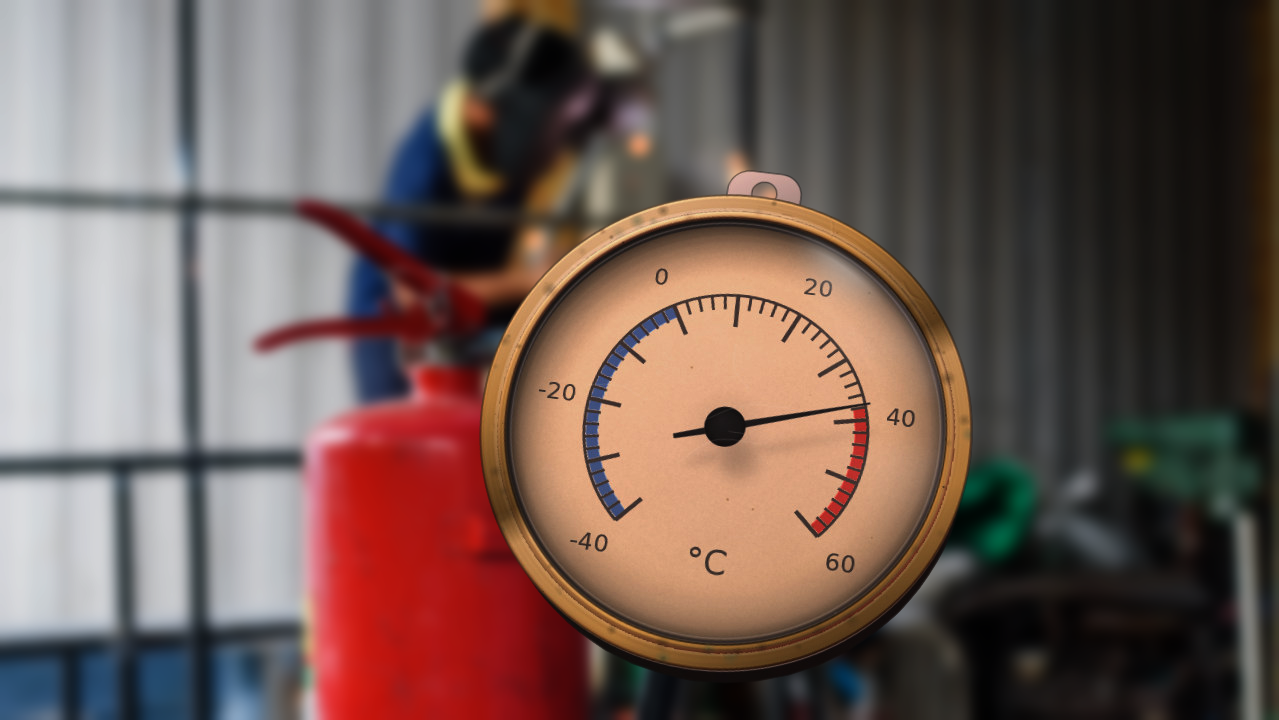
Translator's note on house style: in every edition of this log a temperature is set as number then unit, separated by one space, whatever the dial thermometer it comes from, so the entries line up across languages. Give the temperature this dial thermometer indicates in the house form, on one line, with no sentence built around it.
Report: 38 °C
